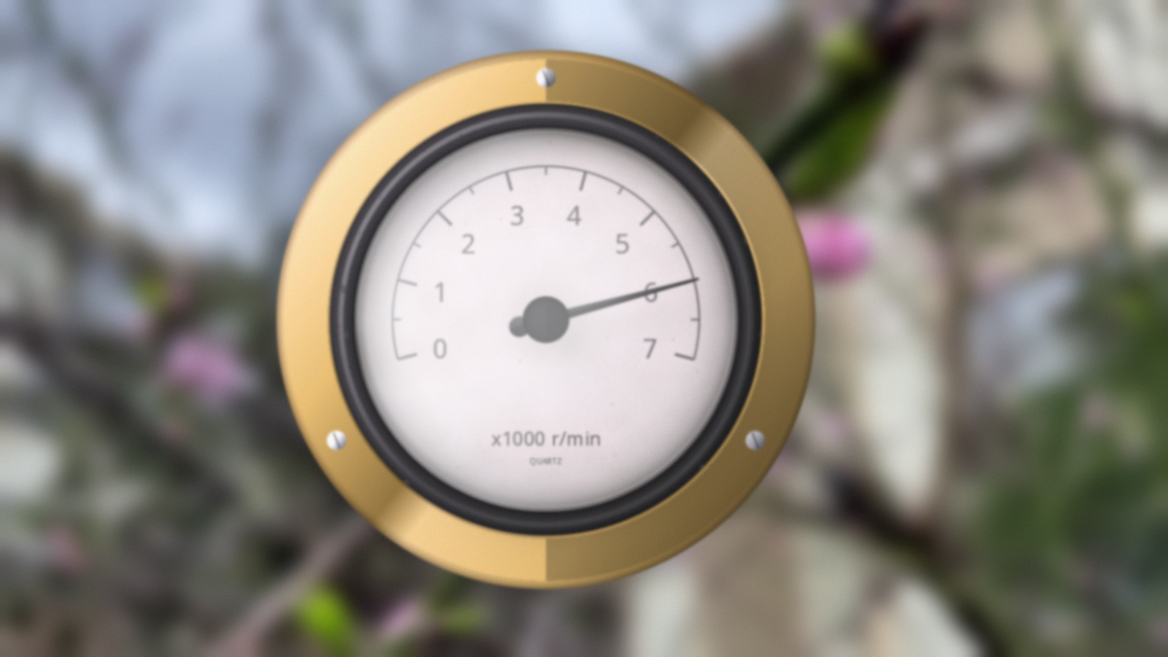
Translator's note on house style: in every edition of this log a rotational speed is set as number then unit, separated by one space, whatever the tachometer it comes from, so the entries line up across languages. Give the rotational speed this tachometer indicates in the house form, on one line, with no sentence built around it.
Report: 6000 rpm
